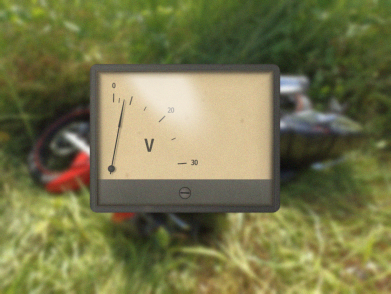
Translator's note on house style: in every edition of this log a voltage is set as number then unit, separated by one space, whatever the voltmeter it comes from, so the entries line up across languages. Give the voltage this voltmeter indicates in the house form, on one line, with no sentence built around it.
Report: 7.5 V
